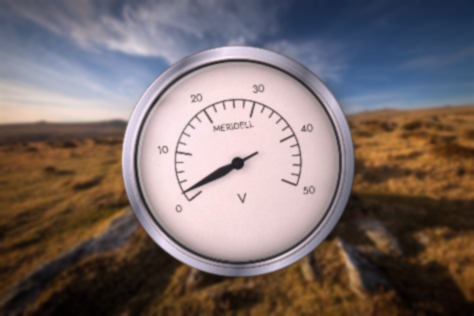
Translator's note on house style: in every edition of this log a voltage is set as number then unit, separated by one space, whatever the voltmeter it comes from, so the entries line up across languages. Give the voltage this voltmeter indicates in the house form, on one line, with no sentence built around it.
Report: 2 V
